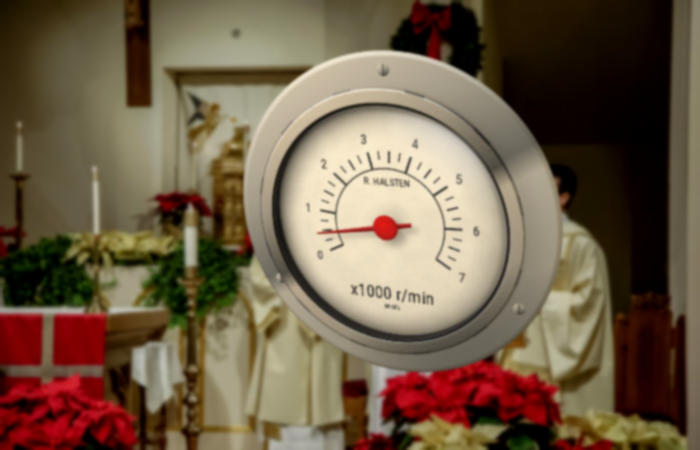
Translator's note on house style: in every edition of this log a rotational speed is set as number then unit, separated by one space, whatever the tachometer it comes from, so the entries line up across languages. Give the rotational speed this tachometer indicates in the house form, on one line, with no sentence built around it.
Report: 500 rpm
